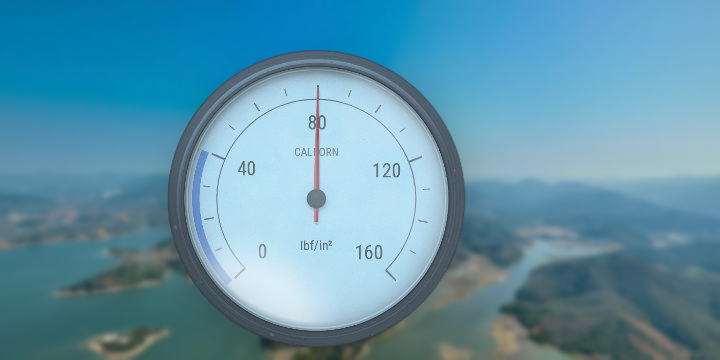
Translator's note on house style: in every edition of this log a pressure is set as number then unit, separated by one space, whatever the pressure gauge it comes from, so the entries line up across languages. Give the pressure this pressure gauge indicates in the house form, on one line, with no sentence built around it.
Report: 80 psi
